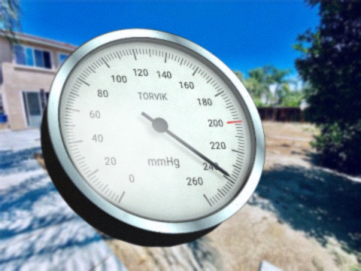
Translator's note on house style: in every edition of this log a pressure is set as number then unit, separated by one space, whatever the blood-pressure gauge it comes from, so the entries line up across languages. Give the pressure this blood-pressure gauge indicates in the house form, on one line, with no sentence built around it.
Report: 240 mmHg
